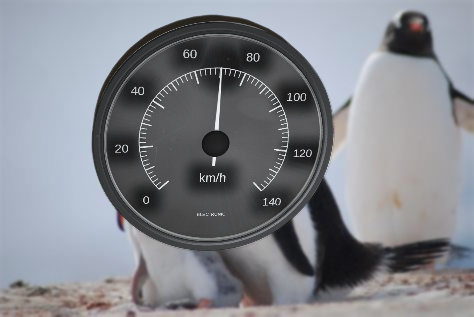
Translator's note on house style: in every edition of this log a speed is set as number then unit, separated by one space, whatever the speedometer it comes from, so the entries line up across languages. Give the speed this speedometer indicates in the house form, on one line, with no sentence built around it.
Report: 70 km/h
